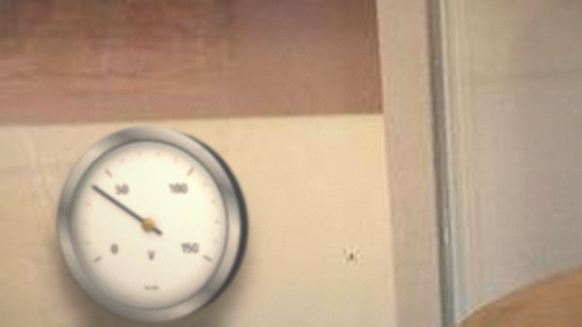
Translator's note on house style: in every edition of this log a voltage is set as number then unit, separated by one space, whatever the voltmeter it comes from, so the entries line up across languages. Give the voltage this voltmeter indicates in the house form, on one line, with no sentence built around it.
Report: 40 V
